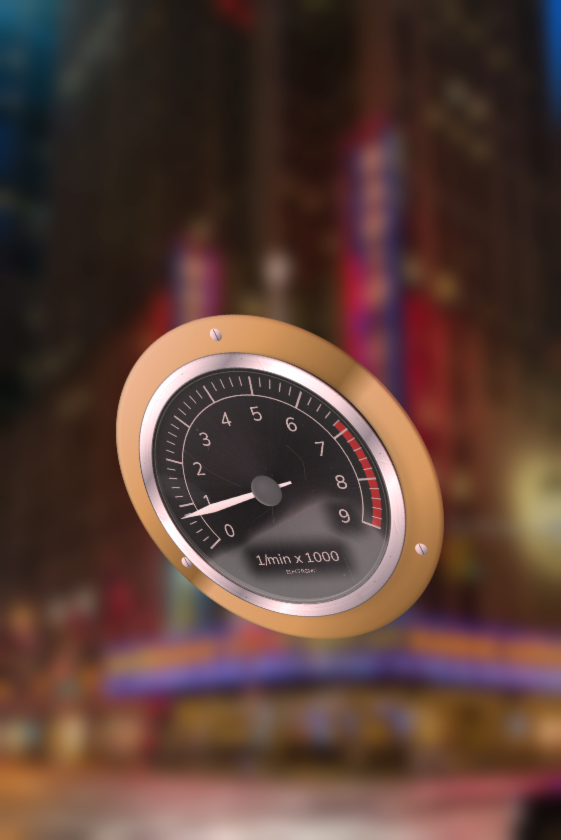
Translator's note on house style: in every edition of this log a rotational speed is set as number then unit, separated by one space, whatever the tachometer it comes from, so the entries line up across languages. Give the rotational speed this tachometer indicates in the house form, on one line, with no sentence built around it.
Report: 800 rpm
